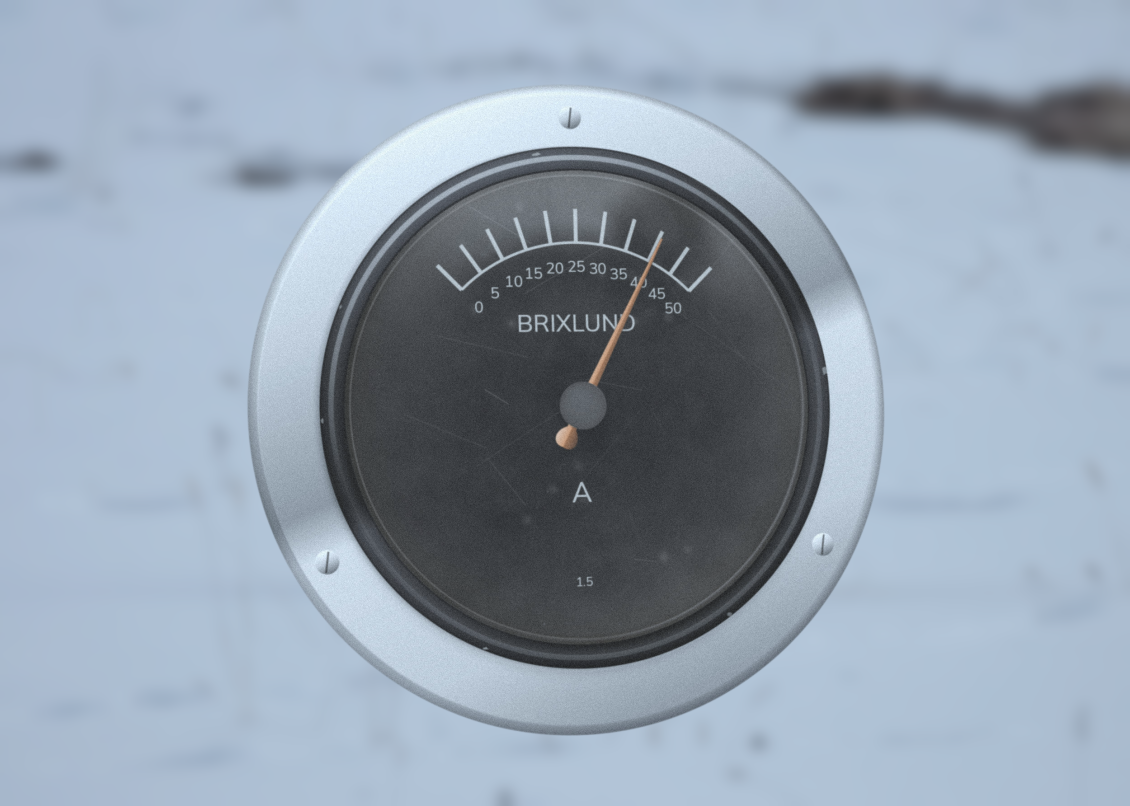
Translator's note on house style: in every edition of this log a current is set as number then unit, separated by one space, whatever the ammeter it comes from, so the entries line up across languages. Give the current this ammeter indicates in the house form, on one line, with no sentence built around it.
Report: 40 A
